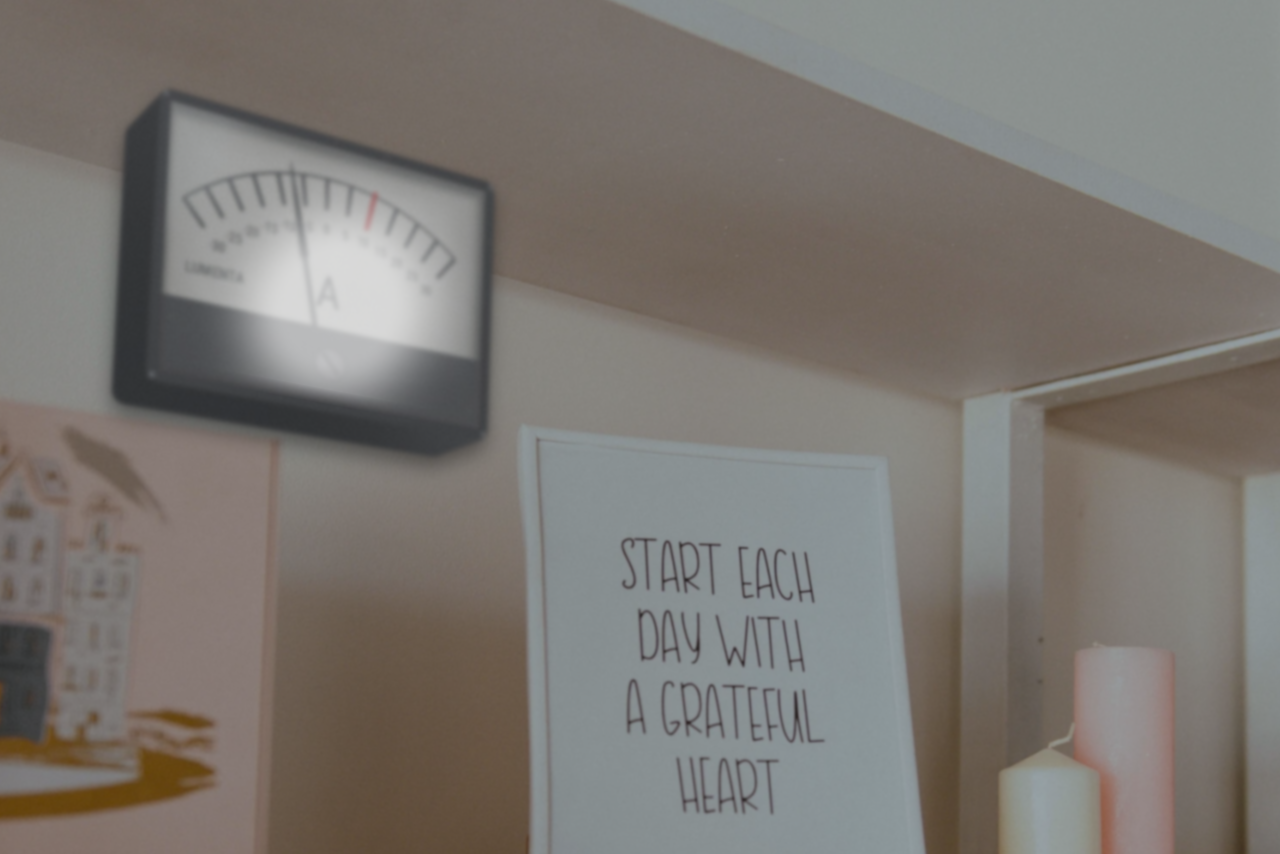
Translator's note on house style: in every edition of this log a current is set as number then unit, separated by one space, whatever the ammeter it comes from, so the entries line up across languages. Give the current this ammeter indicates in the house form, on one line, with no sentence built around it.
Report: -7.5 A
